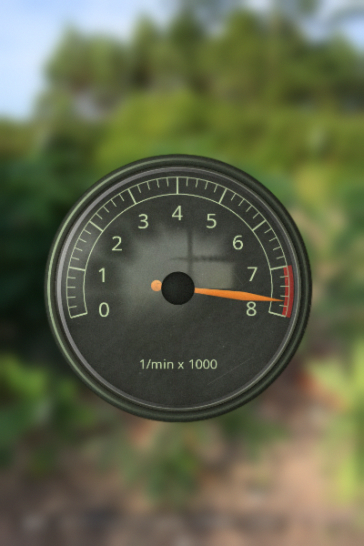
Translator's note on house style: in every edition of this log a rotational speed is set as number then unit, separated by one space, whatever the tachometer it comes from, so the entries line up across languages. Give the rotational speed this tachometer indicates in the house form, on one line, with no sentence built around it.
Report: 7700 rpm
